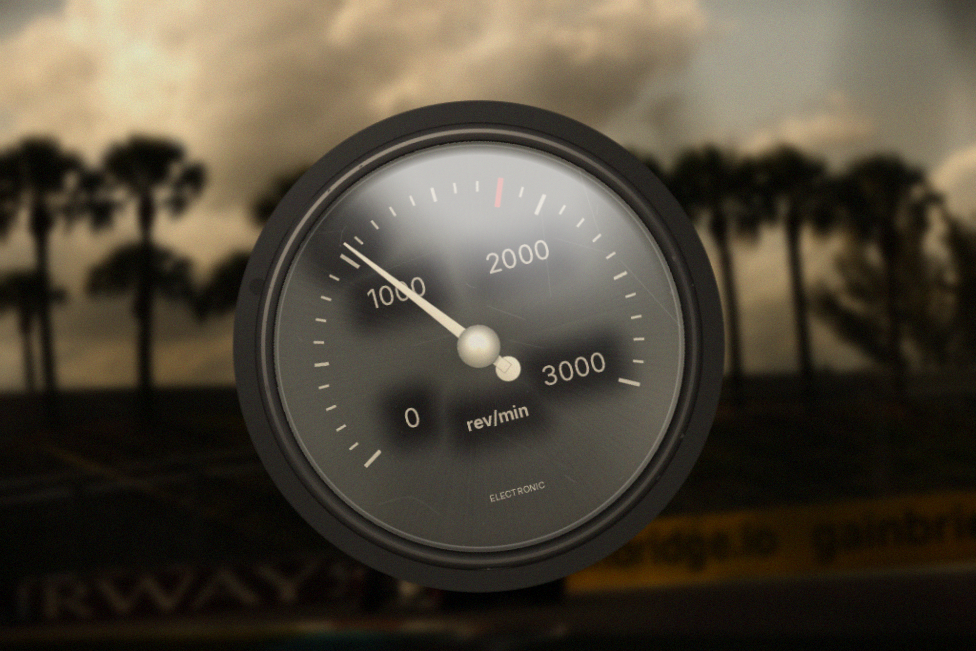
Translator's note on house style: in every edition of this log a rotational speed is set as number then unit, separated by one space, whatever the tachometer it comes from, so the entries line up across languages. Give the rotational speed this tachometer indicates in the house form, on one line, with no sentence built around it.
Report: 1050 rpm
